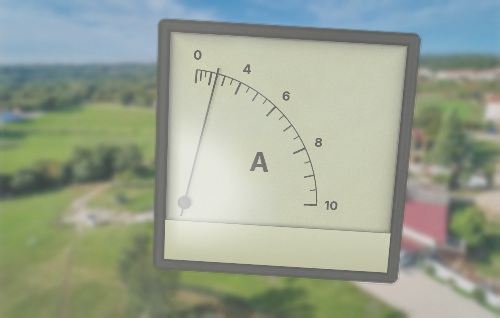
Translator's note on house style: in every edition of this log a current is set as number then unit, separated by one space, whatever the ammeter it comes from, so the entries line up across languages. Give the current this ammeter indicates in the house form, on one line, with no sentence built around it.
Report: 2.5 A
